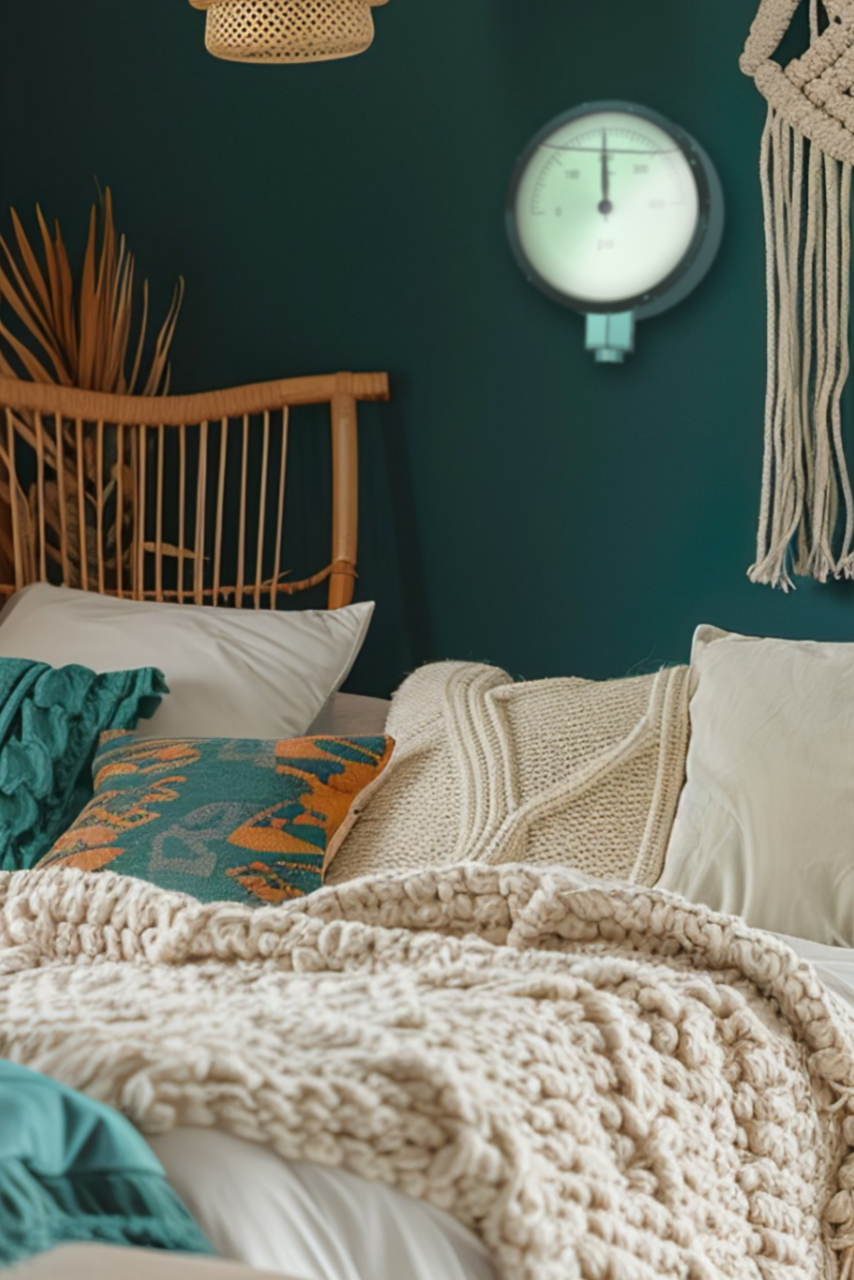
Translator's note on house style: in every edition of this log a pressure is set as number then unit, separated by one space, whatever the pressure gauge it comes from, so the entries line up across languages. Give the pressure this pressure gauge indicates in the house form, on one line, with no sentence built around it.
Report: 200 psi
